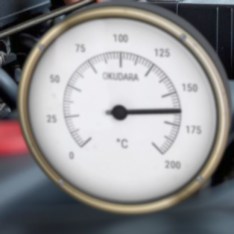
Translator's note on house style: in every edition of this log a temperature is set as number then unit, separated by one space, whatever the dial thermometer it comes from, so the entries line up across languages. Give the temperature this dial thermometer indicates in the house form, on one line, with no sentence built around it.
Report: 162.5 °C
